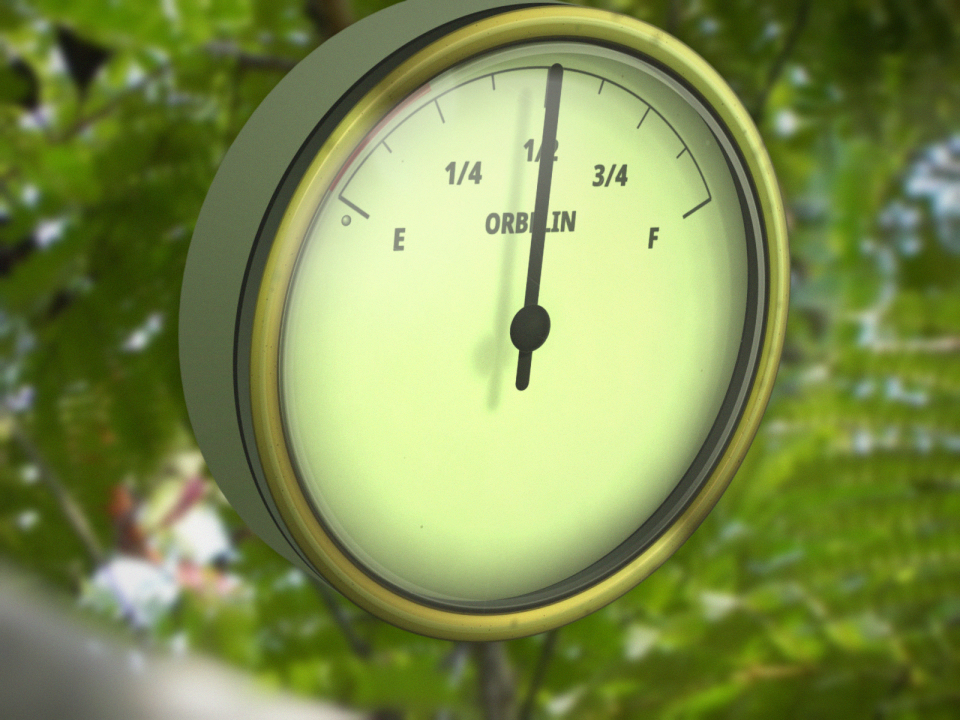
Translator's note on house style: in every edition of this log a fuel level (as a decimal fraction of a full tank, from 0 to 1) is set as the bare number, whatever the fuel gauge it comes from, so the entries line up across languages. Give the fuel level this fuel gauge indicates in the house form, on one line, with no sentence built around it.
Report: 0.5
